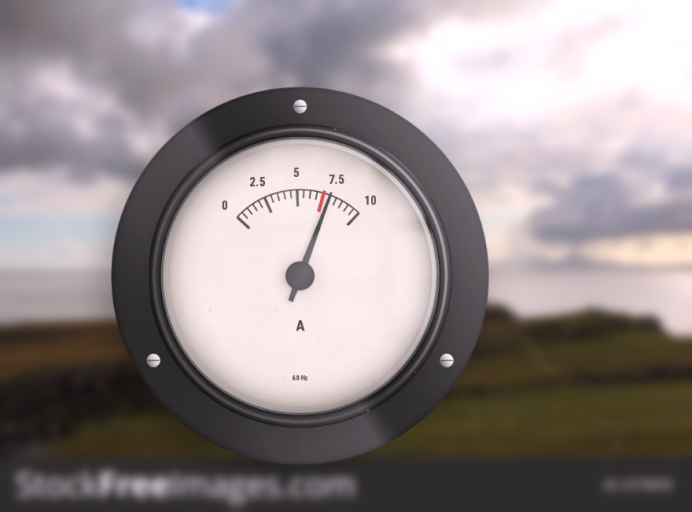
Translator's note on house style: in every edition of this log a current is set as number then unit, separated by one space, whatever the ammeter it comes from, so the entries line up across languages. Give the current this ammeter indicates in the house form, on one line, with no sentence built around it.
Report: 7.5 A
